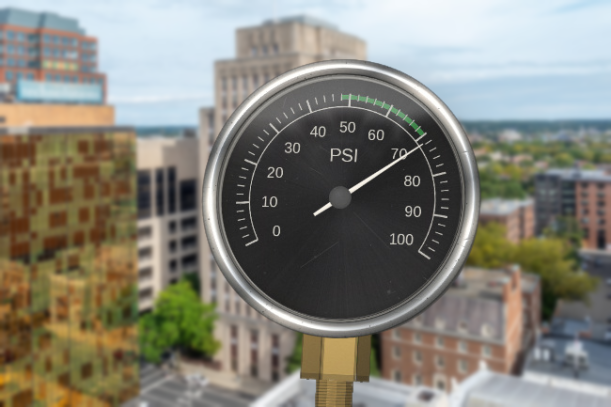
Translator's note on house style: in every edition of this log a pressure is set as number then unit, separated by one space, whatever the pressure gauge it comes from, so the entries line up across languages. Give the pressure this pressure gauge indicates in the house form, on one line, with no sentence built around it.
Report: 72 psi
